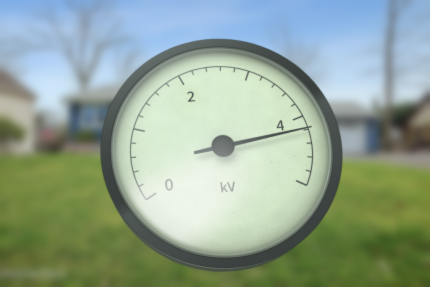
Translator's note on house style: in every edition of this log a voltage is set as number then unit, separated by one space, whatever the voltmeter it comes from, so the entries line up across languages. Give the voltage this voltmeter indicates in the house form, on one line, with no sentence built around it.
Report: 4.2 kV
